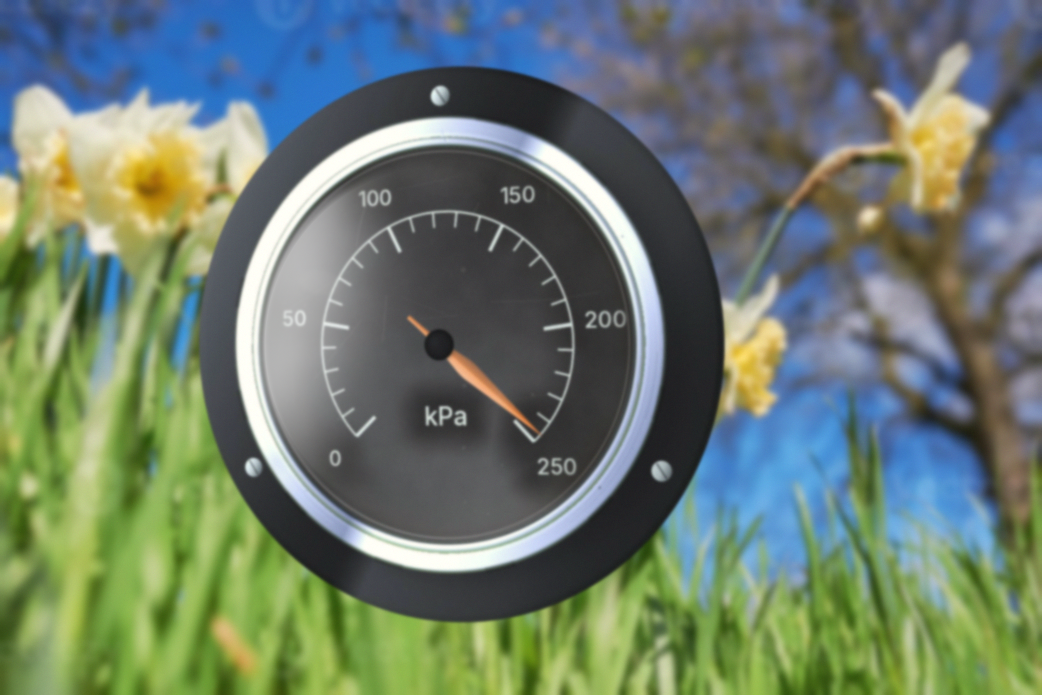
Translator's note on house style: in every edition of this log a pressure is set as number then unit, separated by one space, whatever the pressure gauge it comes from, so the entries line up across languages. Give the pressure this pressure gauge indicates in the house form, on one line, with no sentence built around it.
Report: 245 kPa
